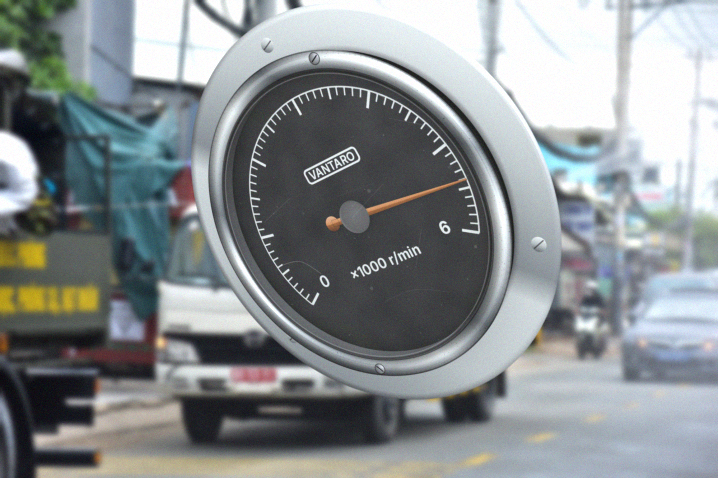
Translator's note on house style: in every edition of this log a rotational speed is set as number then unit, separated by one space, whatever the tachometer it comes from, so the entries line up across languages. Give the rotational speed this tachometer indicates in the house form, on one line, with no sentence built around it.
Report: 5400 rpm
